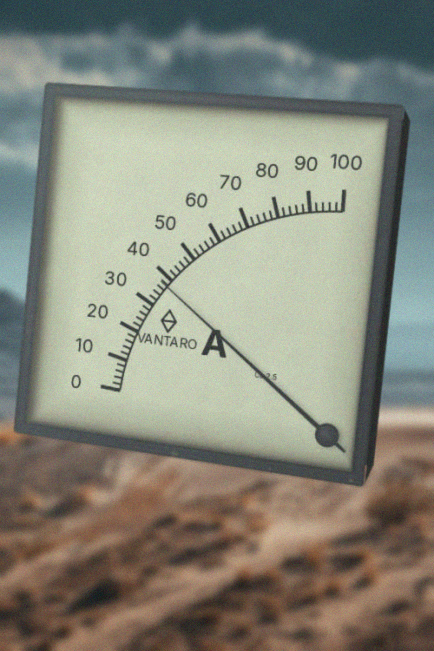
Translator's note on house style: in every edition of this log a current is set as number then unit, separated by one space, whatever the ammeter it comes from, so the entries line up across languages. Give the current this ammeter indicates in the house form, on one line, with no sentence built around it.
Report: 38 A
